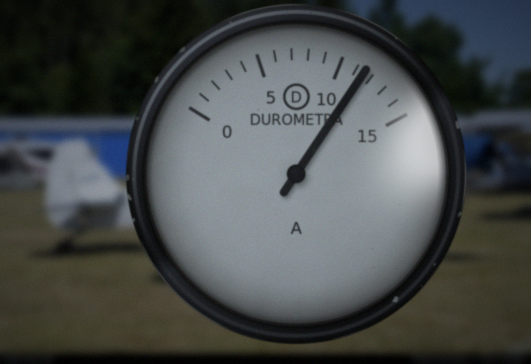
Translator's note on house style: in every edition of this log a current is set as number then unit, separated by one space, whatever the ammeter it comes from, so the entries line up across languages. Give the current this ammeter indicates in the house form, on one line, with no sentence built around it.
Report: 11.5 A
